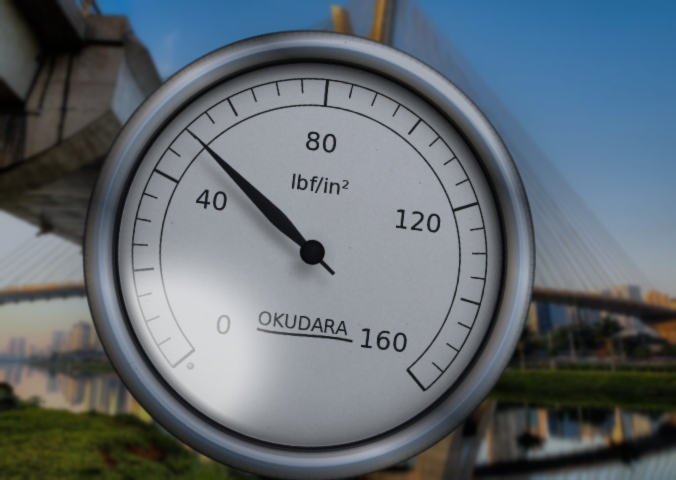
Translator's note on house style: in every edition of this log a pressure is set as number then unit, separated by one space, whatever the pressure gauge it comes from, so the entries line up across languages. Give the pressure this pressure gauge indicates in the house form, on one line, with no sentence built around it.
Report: 50 psi
